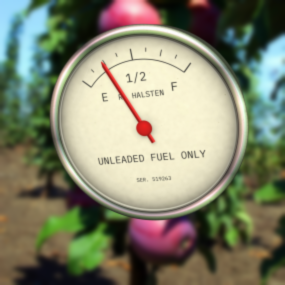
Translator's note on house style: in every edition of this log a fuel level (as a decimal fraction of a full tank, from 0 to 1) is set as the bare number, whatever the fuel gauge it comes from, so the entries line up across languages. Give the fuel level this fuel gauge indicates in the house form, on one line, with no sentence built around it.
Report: 0.25
